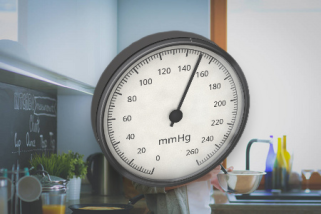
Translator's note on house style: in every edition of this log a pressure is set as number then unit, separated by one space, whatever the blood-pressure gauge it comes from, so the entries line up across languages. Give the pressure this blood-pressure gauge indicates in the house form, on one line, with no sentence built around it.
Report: 150 mmHg
